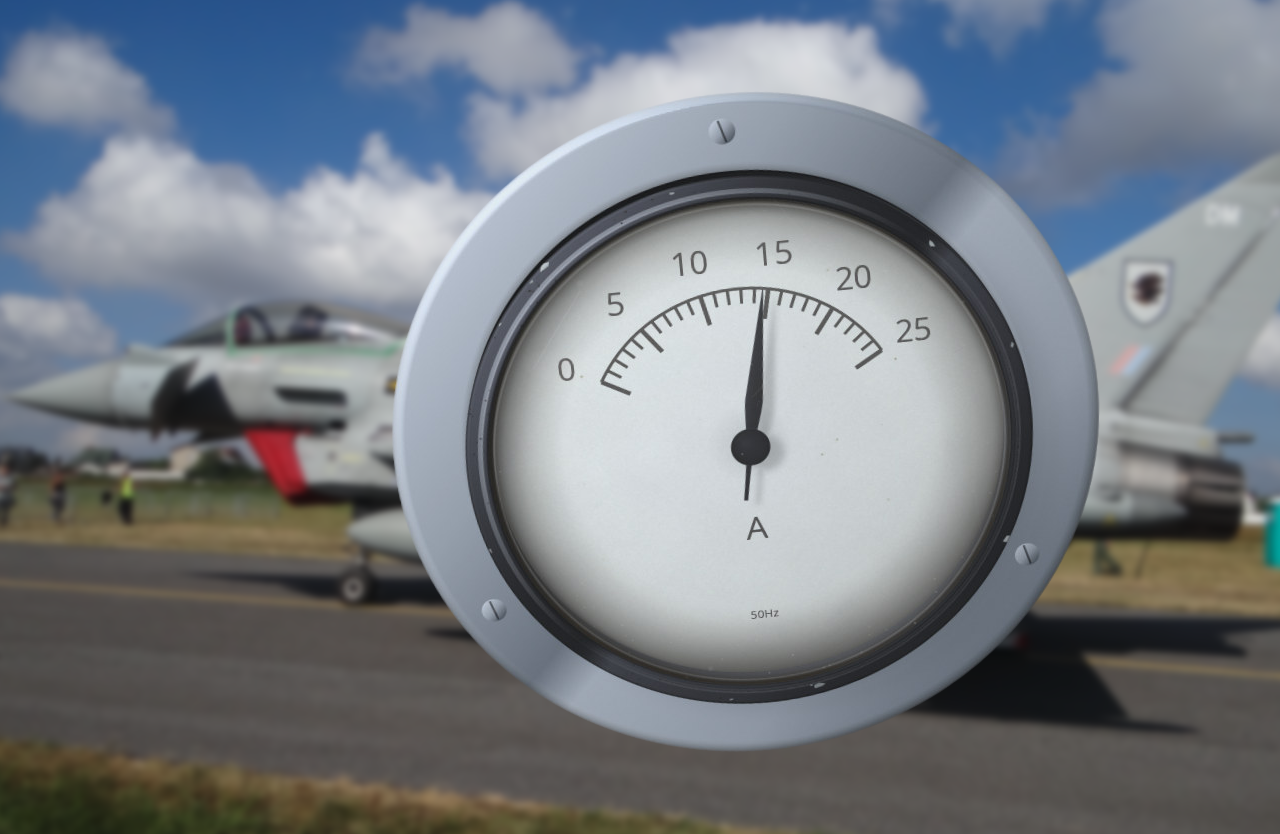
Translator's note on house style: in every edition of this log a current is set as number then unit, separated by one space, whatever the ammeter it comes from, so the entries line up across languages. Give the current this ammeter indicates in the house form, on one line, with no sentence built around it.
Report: 14.5 A
